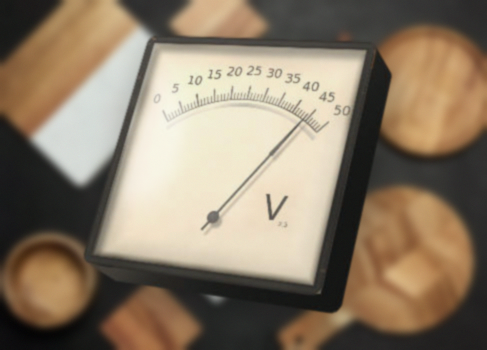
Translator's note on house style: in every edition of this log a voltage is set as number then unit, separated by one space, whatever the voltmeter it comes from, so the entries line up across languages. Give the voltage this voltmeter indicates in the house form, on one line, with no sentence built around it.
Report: 45 V
